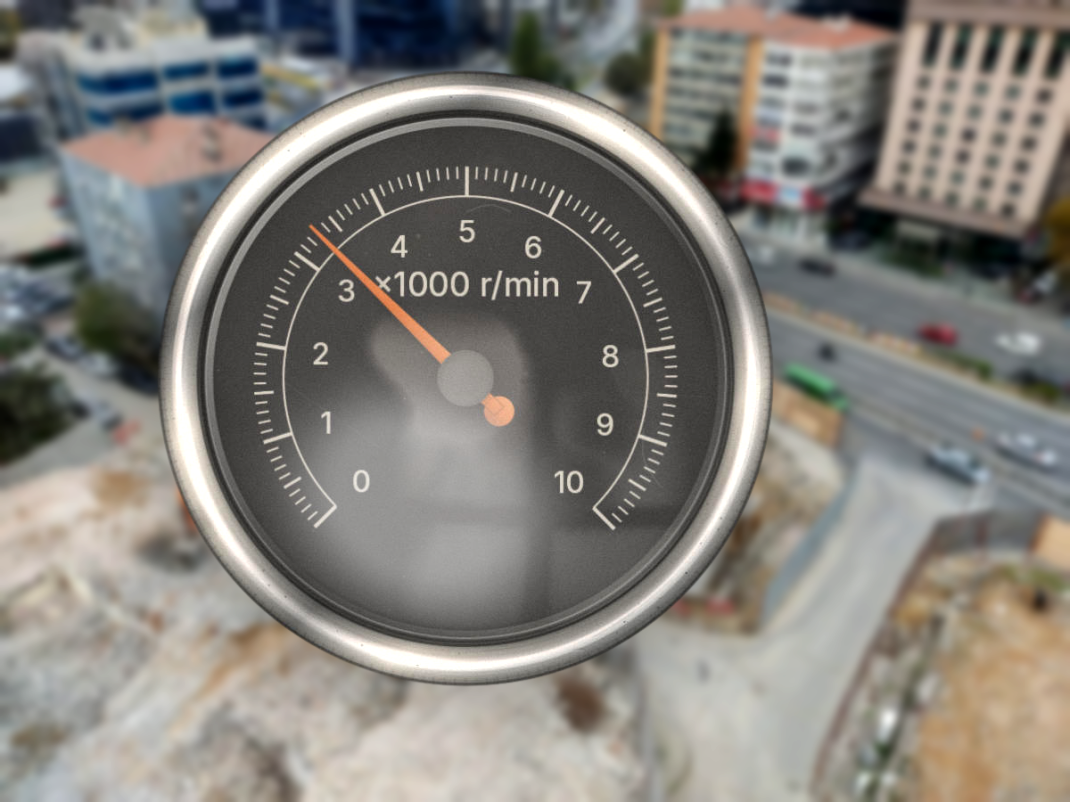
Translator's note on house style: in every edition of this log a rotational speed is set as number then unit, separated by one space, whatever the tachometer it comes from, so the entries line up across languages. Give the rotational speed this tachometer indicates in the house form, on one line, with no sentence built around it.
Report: 3300 rpm
